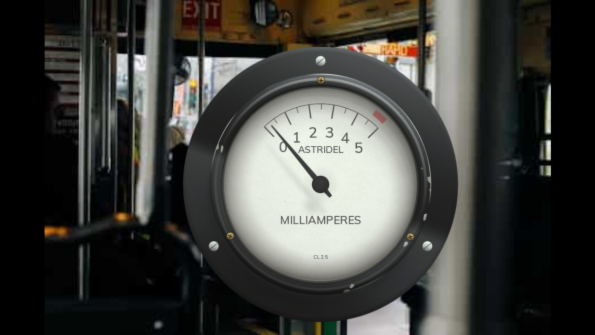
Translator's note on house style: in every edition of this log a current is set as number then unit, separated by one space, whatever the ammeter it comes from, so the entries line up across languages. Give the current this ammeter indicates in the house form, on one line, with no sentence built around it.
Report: 0.25 mA
